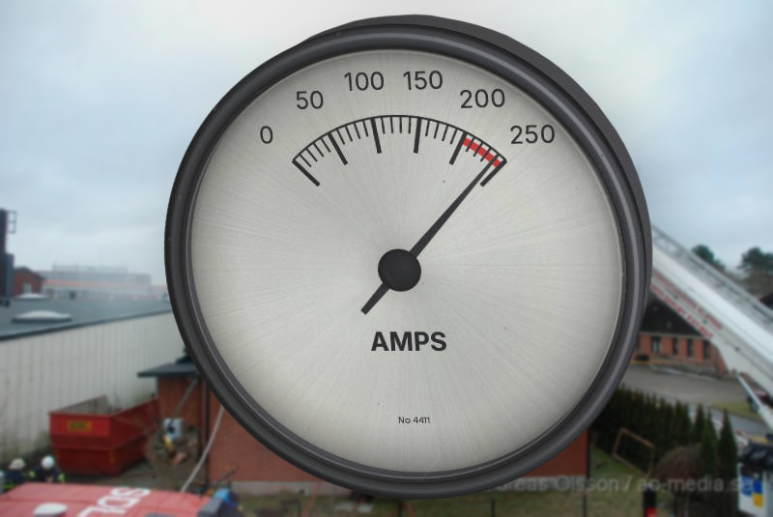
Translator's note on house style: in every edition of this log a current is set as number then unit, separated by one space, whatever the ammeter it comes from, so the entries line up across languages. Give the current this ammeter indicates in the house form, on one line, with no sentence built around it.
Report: 240 A
